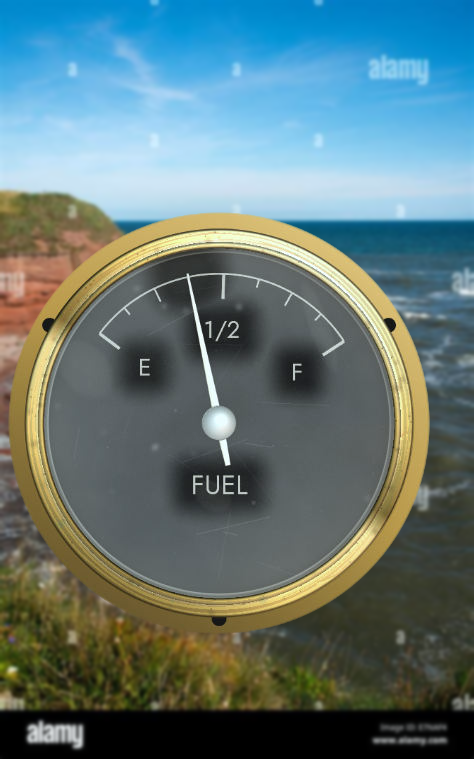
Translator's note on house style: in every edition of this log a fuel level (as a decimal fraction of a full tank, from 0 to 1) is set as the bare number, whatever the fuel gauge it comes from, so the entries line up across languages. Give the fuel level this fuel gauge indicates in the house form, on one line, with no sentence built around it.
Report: 0.375
